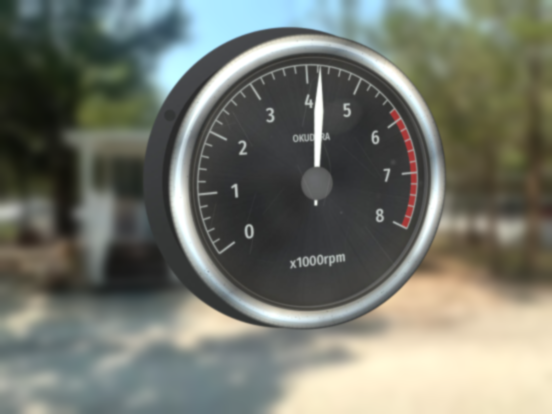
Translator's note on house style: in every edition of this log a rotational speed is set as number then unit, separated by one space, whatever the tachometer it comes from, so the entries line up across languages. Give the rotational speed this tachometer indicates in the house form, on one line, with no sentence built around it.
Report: 4200 rpm
